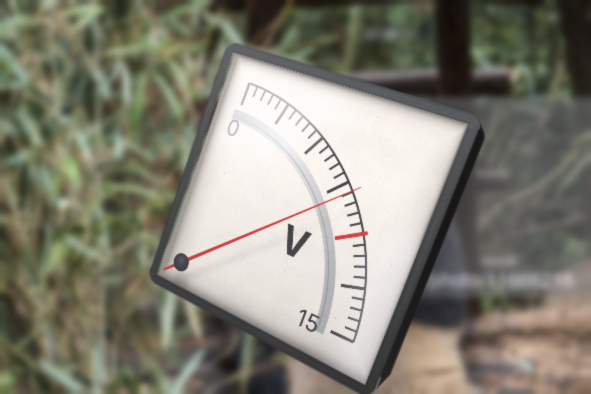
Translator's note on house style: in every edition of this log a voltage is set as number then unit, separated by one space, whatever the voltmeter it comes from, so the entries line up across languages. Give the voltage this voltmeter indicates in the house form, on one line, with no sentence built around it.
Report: 8 V
